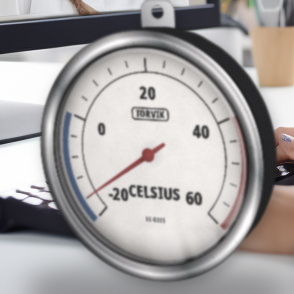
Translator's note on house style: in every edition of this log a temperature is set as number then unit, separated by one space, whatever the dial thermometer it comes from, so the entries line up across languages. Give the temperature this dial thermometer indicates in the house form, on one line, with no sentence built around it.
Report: -16 °C
